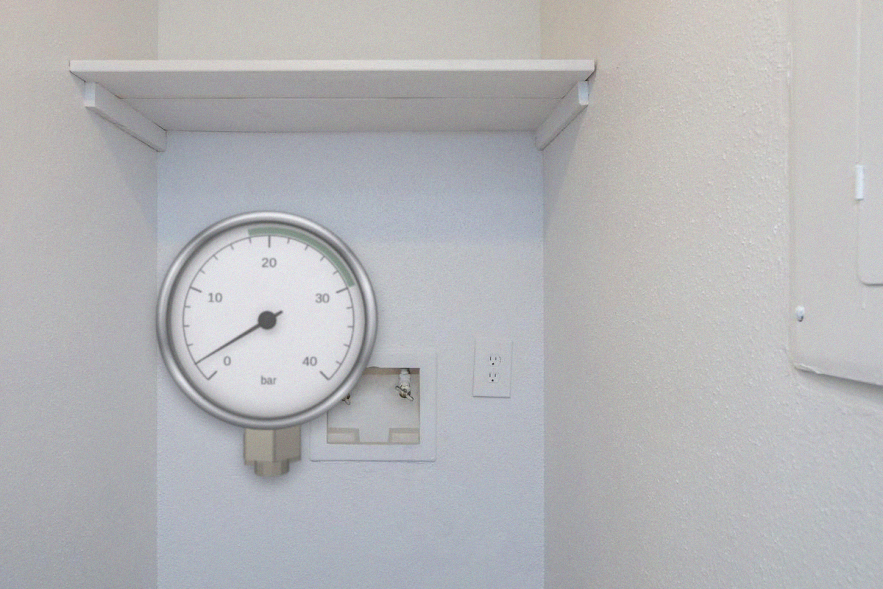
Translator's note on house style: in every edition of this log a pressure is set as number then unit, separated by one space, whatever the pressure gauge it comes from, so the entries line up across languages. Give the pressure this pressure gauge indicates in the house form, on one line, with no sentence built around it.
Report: 2 bar
